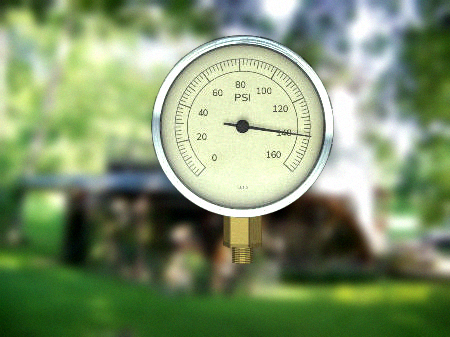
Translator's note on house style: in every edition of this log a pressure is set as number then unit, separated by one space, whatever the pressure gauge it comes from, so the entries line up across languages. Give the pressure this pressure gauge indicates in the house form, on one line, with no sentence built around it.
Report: 140 psi
